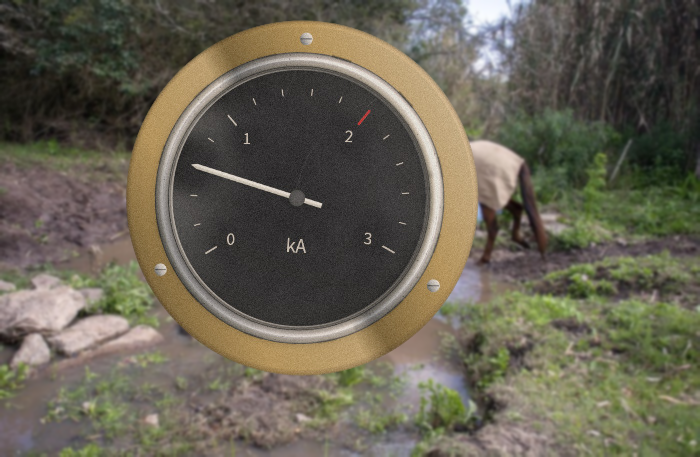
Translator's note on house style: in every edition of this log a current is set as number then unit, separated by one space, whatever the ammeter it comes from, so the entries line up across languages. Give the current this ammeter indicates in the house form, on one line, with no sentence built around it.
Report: 0.6 kA
